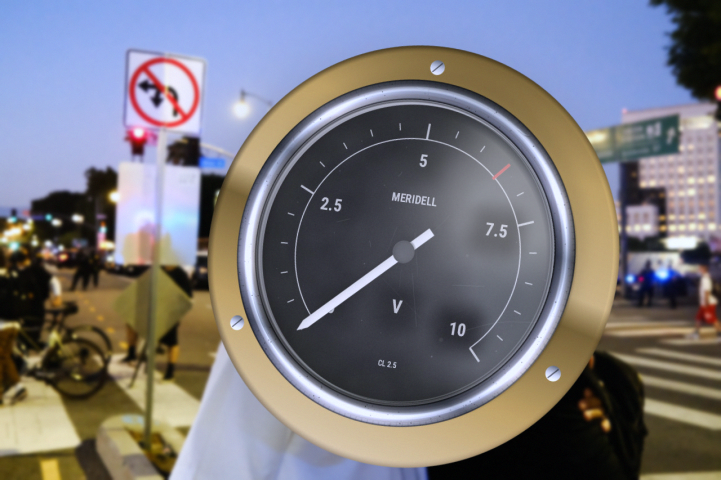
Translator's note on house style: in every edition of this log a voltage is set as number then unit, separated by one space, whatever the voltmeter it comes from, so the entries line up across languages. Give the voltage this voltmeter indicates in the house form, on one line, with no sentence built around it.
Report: 0 V
